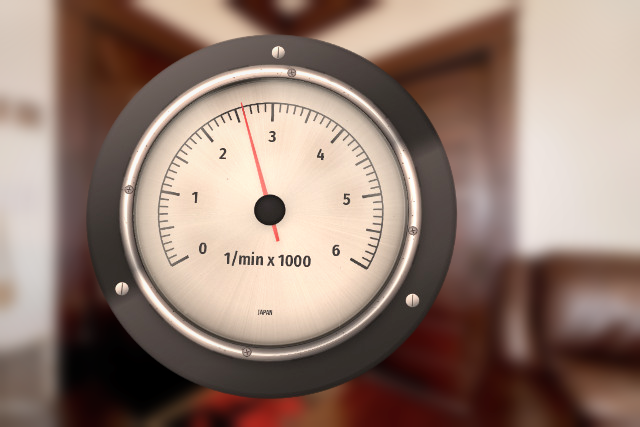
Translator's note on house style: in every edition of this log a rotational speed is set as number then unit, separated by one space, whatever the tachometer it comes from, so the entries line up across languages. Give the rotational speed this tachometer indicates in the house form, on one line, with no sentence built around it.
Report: 2600 rpm
